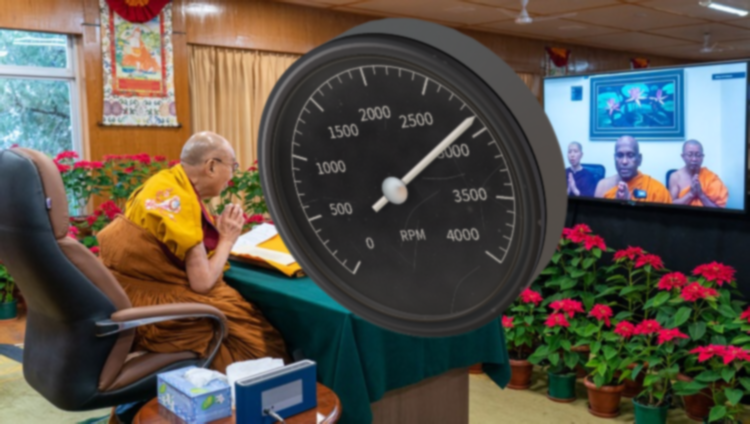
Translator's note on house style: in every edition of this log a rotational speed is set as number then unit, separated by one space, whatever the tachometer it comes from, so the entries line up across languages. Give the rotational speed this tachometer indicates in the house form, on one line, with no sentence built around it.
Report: 2900 rpm
